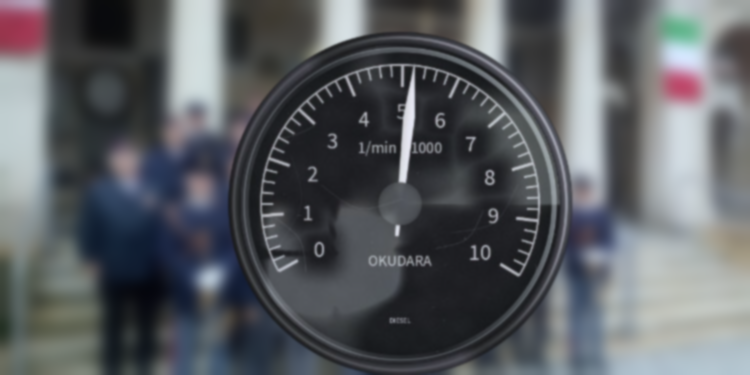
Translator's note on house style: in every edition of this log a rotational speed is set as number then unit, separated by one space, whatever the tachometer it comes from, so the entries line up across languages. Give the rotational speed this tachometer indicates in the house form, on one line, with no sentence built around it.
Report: 5200 rpm
